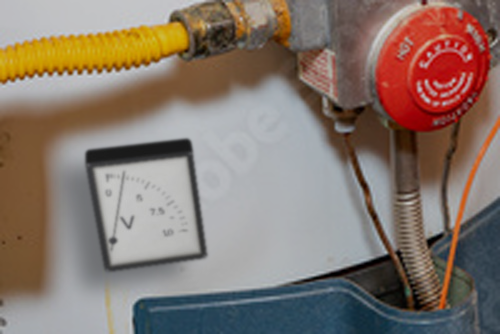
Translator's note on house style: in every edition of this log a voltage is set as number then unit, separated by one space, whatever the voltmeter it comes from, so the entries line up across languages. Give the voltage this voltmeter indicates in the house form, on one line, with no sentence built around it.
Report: 2.5 V
